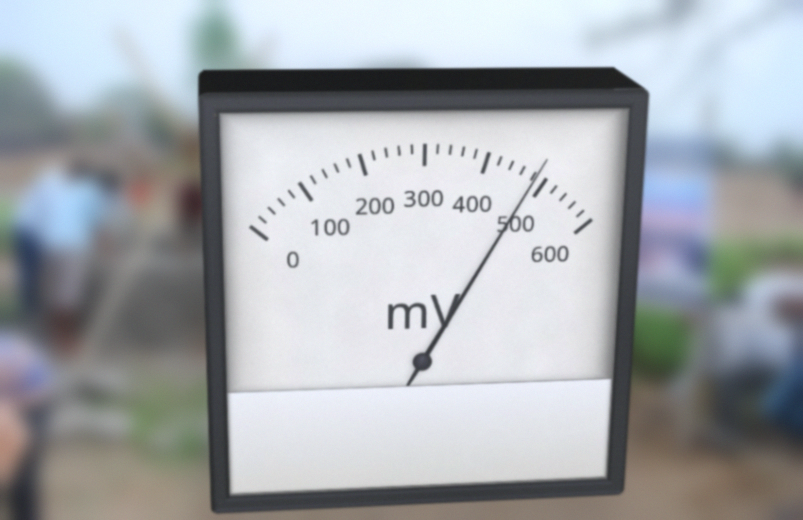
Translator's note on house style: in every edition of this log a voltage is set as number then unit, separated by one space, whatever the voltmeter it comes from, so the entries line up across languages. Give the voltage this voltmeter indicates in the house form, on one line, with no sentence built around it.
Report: 480 mV
